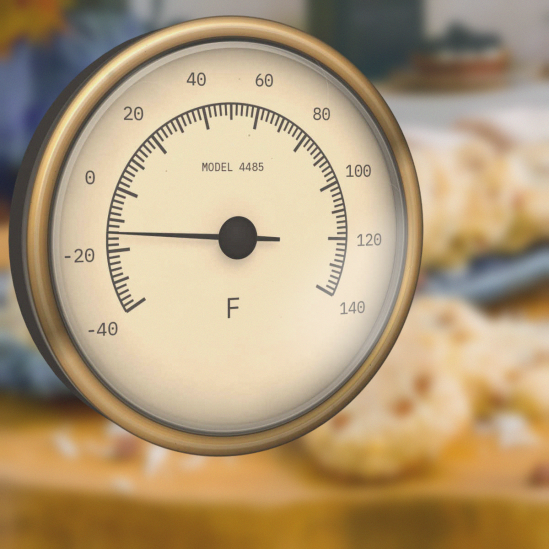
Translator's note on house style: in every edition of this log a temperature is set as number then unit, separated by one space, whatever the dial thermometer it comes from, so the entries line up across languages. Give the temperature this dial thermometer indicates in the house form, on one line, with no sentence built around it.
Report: -14 °F
